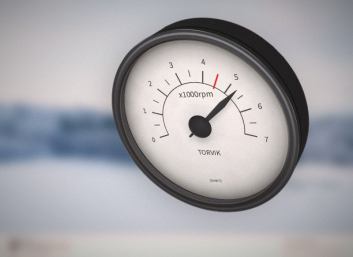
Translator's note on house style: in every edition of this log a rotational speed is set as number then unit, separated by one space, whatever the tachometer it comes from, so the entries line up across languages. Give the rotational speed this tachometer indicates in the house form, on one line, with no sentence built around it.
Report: 5250 rpm
